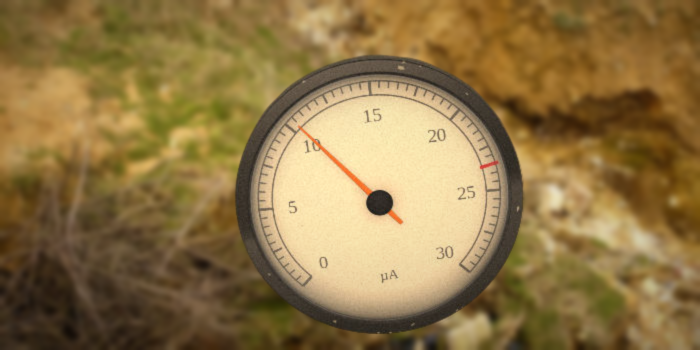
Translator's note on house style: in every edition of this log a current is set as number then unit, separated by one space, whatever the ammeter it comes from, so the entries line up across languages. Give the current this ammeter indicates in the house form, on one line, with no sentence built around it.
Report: 10.5 µA
